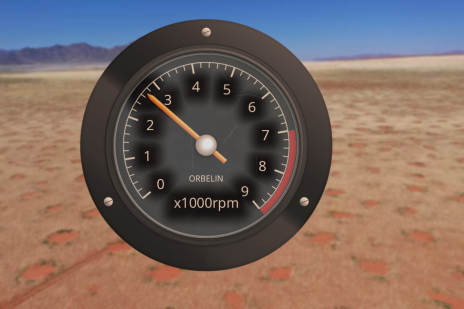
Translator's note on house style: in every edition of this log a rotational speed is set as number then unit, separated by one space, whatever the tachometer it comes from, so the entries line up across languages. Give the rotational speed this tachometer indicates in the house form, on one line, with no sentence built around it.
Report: 2700 rpm
